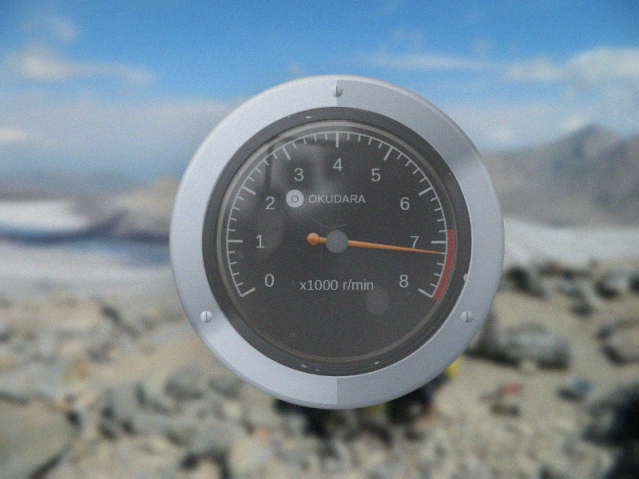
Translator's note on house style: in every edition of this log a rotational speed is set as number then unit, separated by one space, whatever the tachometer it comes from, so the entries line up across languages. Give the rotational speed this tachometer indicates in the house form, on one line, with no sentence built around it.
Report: 7200 rpm
